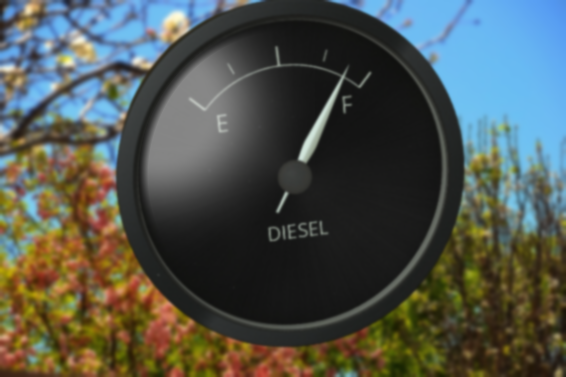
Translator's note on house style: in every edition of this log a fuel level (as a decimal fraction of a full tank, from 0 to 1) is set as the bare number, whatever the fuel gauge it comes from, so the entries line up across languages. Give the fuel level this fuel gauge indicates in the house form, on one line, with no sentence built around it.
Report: 0.875
